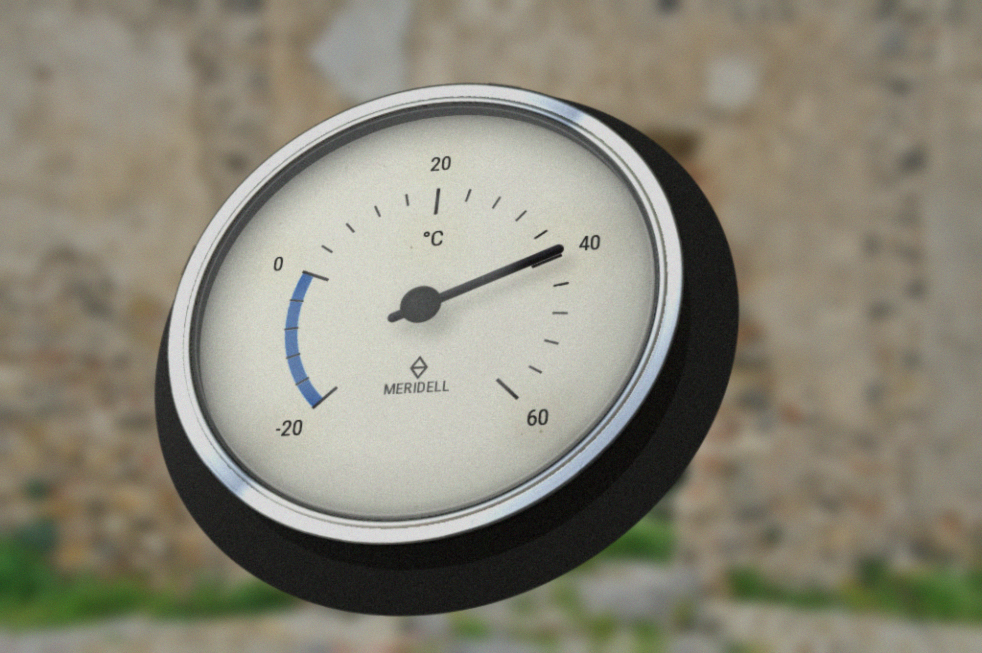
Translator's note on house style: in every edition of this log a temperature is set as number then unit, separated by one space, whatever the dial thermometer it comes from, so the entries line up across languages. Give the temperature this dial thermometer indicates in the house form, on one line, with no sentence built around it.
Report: 40 °C
